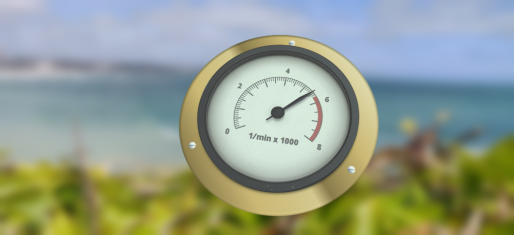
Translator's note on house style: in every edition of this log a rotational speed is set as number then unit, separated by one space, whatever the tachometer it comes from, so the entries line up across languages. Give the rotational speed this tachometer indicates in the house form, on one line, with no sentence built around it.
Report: 5500 rpm
